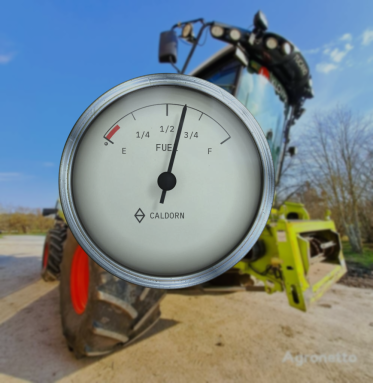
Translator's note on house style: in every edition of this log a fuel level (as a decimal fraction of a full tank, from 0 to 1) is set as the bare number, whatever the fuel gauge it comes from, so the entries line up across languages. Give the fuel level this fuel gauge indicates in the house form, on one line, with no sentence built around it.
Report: 0.625
